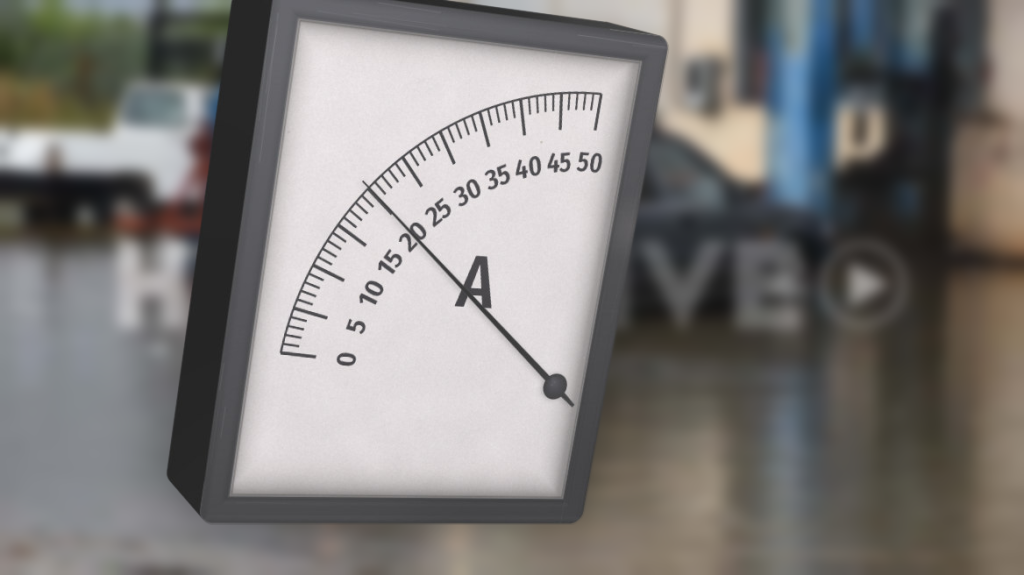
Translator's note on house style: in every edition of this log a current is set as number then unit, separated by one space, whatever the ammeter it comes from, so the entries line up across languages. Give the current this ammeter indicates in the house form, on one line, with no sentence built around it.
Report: 20 A
